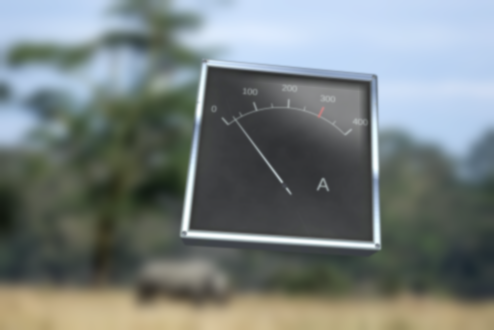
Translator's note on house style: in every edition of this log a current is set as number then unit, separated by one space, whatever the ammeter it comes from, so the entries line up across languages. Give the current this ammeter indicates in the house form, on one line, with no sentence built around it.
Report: 25 A
